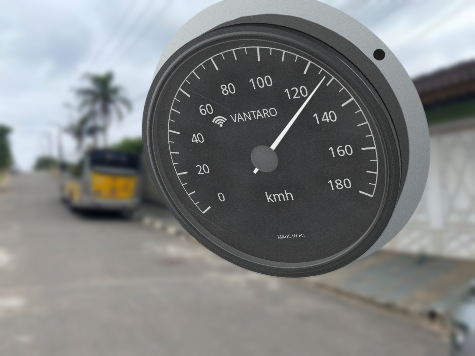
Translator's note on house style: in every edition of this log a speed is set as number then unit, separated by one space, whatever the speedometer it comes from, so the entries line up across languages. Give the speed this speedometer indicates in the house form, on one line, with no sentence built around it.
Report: 127.5 km/h
